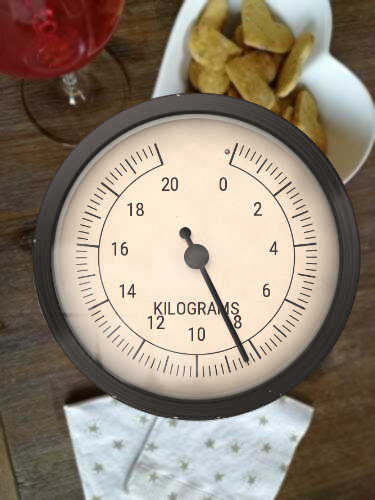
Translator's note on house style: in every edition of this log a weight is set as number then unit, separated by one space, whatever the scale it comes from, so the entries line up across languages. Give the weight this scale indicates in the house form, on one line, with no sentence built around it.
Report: 8.4 kg
